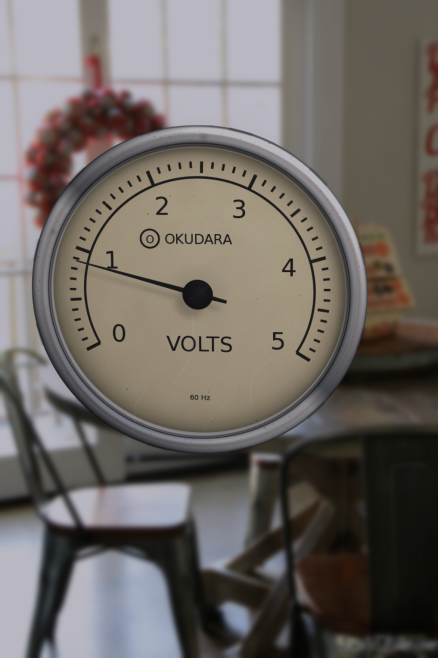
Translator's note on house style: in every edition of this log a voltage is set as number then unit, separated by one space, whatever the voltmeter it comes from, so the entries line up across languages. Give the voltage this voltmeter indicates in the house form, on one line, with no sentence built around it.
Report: 0.9 V
